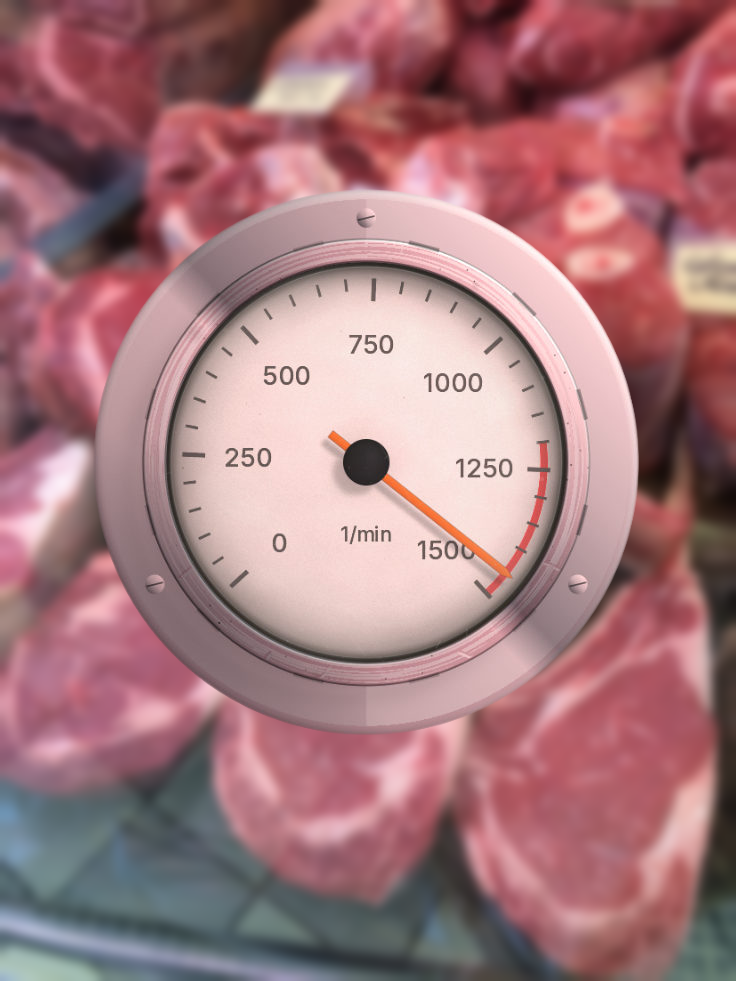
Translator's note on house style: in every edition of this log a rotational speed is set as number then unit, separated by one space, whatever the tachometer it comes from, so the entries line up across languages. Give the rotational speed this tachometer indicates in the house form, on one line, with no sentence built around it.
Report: 1450 rpm
